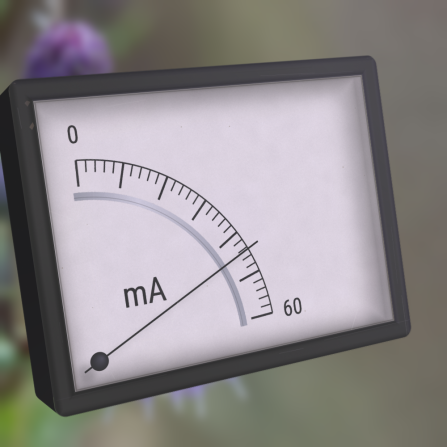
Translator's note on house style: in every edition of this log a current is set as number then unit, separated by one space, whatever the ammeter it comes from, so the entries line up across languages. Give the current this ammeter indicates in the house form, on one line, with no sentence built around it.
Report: 44 mA
